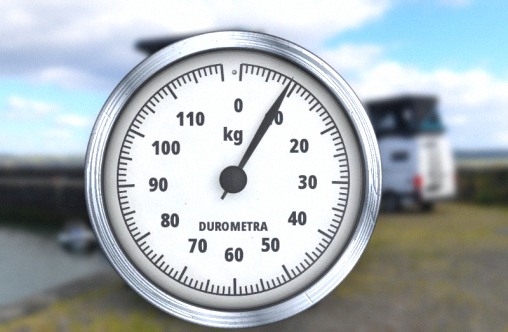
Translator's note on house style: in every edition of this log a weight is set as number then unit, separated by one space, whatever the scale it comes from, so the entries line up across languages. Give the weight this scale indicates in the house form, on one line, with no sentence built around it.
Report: 9 kg
